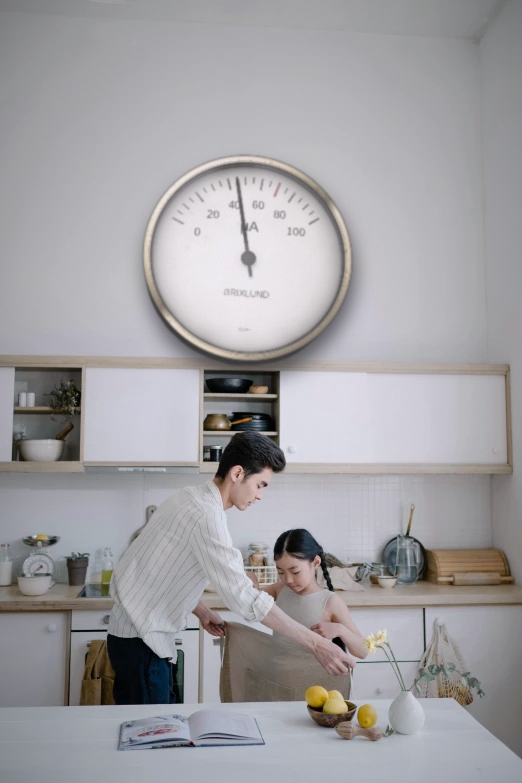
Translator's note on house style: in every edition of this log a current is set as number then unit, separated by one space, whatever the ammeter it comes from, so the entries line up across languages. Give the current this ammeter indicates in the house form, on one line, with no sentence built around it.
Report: 45 µA
